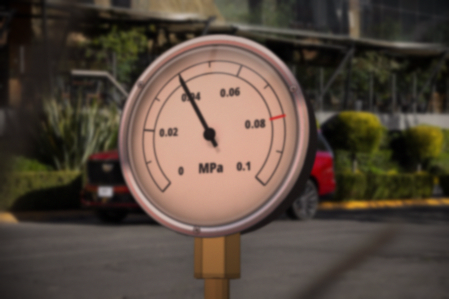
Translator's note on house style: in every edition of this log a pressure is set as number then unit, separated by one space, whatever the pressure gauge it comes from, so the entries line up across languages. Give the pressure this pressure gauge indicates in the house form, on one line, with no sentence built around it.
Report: 0.04 MPa
